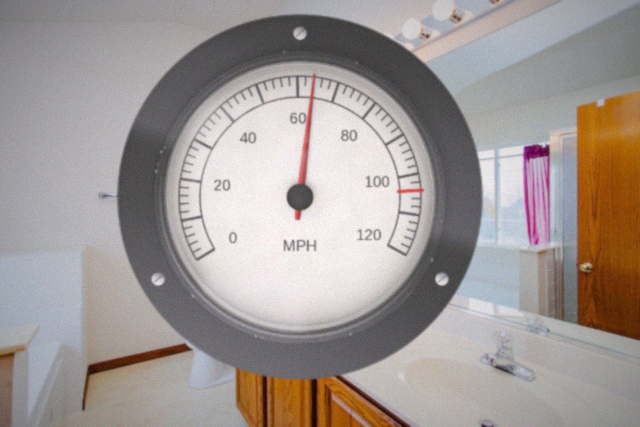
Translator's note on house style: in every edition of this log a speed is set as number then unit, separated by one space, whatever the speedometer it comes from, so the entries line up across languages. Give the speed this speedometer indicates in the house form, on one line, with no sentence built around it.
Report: 64 mph
